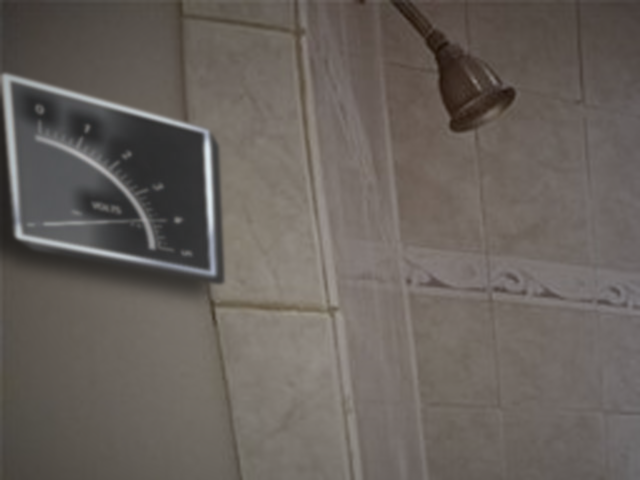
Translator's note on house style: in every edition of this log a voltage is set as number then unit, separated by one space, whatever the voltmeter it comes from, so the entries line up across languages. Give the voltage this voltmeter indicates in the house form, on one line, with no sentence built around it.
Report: 4 V
